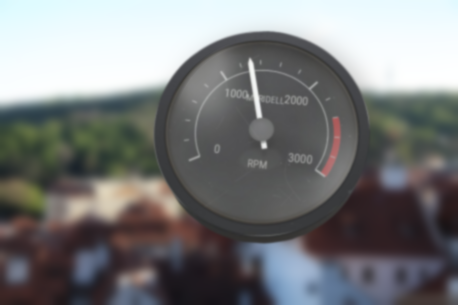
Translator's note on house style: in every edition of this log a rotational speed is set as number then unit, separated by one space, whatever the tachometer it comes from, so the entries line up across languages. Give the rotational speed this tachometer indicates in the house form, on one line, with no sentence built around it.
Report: 1300 rpm
